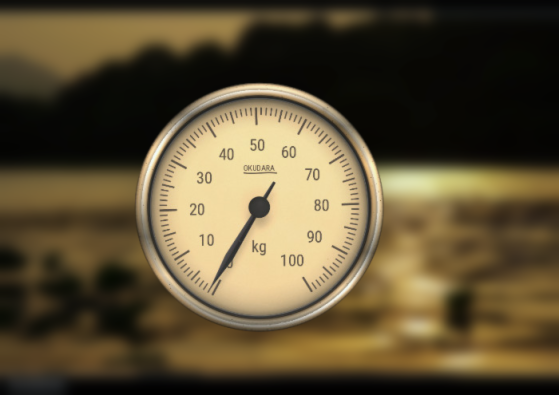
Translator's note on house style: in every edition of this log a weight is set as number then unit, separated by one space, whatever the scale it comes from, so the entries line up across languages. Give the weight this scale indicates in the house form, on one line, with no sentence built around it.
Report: 1 kg
